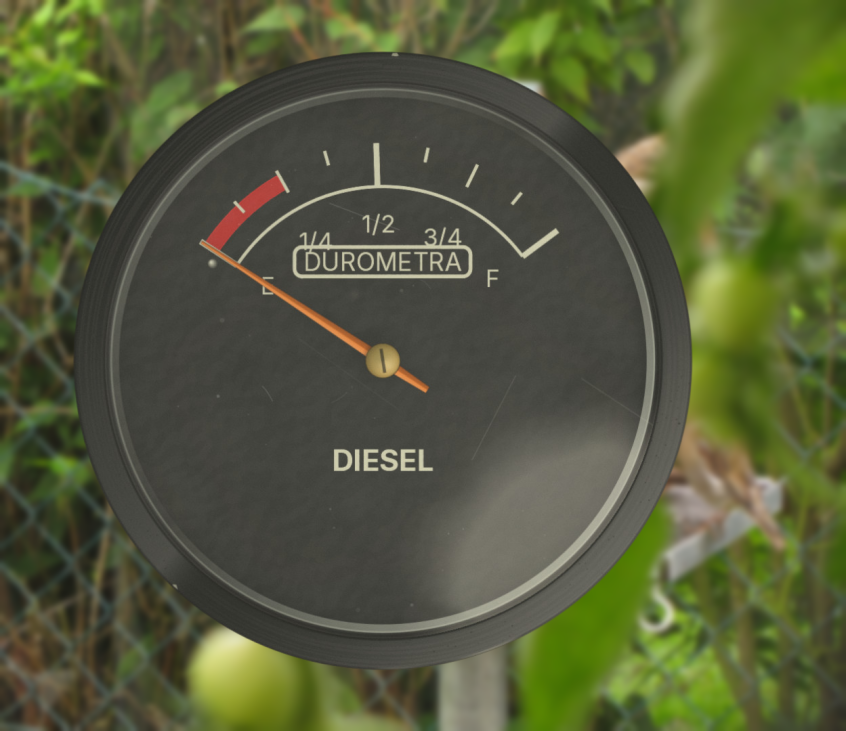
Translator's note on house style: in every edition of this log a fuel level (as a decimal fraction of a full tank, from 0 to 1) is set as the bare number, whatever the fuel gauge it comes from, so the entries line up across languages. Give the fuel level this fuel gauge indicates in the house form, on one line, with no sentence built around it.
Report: 0
